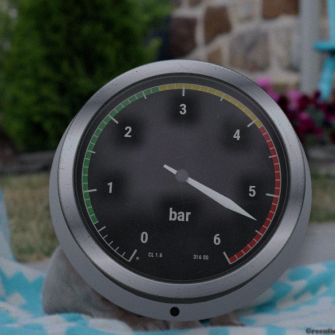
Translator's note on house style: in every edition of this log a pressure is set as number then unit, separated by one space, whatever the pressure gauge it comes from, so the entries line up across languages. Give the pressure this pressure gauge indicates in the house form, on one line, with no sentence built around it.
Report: 5.4 bar
